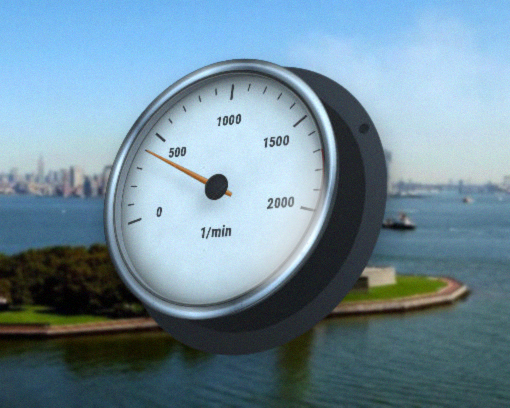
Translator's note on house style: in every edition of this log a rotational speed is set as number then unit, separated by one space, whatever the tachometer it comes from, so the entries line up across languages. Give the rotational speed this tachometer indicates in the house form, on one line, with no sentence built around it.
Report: 400 rpm
